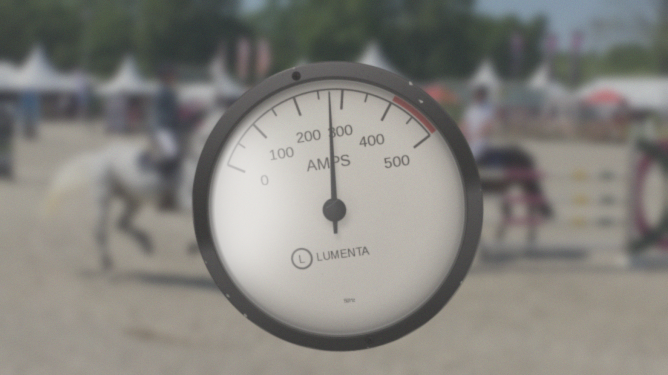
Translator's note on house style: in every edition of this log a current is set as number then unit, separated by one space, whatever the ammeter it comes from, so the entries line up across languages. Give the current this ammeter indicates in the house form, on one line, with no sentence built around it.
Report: 275 A
